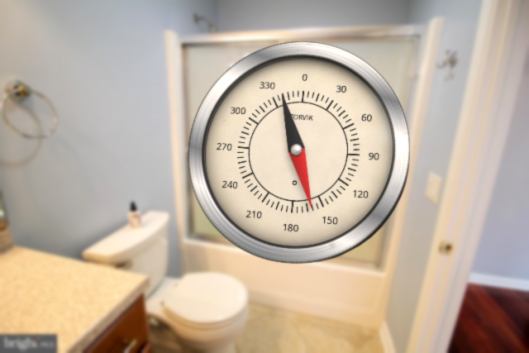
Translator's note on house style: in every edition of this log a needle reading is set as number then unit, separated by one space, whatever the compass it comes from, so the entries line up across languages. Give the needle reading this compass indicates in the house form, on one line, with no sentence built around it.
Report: 160 °
